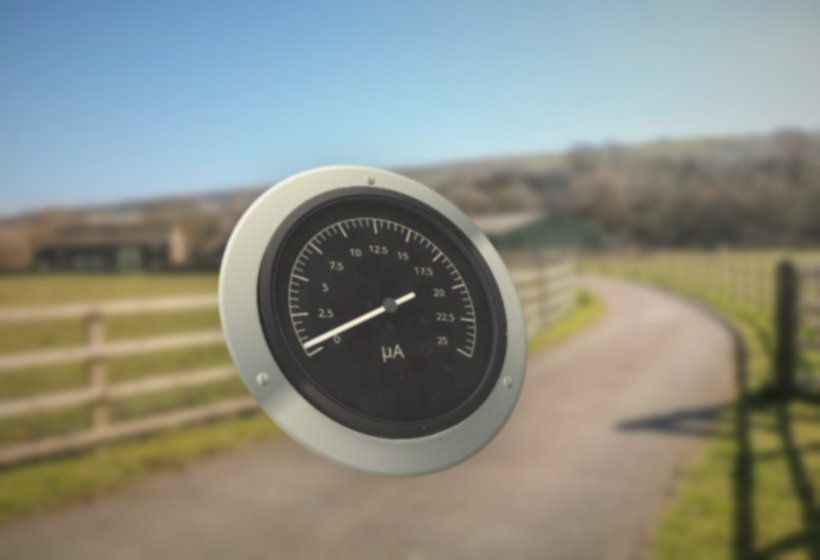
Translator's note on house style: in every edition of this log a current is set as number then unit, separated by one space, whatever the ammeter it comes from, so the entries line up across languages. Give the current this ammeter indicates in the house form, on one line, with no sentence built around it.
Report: 0.5 µA
